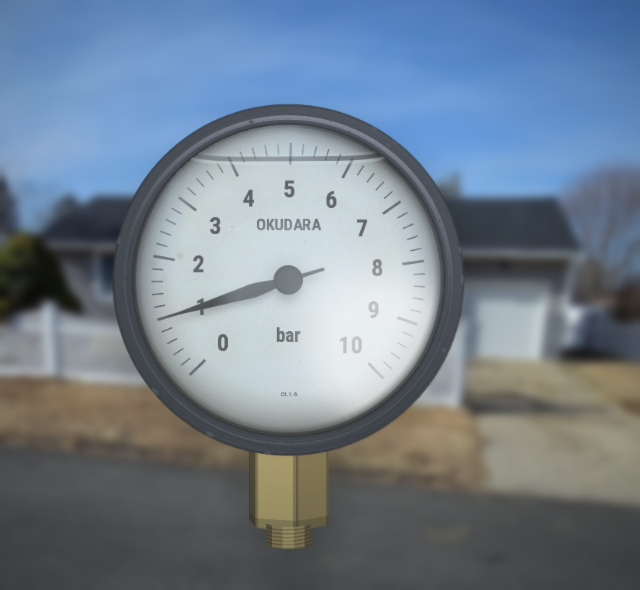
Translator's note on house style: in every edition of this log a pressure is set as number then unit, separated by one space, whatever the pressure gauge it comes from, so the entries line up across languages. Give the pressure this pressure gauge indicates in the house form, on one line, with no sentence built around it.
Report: 1 bar
